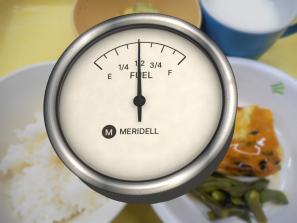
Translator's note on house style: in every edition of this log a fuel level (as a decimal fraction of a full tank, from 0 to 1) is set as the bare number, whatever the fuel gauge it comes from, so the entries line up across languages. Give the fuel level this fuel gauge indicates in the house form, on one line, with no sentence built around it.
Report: 0.5
